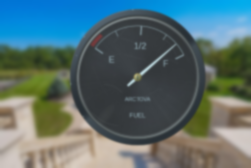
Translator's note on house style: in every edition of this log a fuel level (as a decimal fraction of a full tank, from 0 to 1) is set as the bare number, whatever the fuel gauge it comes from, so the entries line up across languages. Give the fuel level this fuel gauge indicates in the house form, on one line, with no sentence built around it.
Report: 0.875
